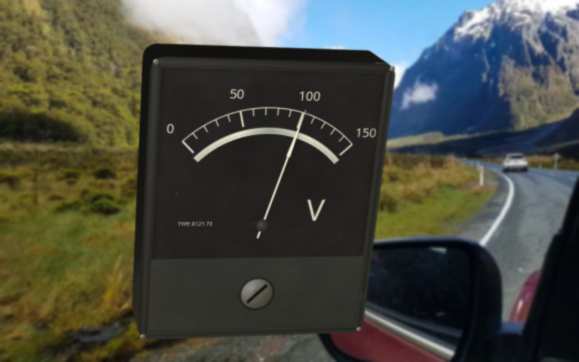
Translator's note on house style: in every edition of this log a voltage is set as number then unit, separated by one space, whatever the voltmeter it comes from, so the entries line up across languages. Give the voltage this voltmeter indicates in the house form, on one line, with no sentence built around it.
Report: 100 V
